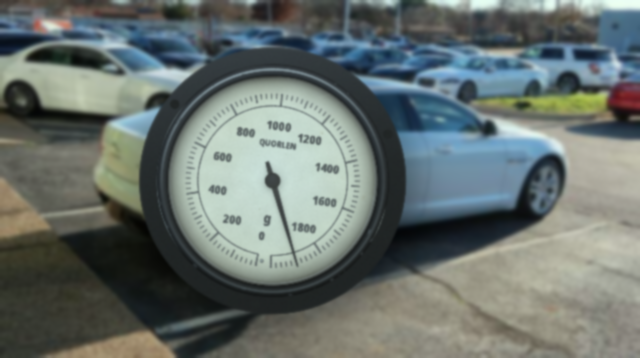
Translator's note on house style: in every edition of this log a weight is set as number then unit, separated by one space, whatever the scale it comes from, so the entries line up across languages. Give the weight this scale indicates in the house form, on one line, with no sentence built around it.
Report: 1900 g
